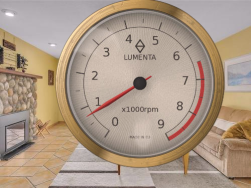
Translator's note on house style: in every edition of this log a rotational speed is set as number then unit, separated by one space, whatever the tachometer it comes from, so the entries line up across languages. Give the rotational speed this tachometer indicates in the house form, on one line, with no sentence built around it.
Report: 750 rpm
